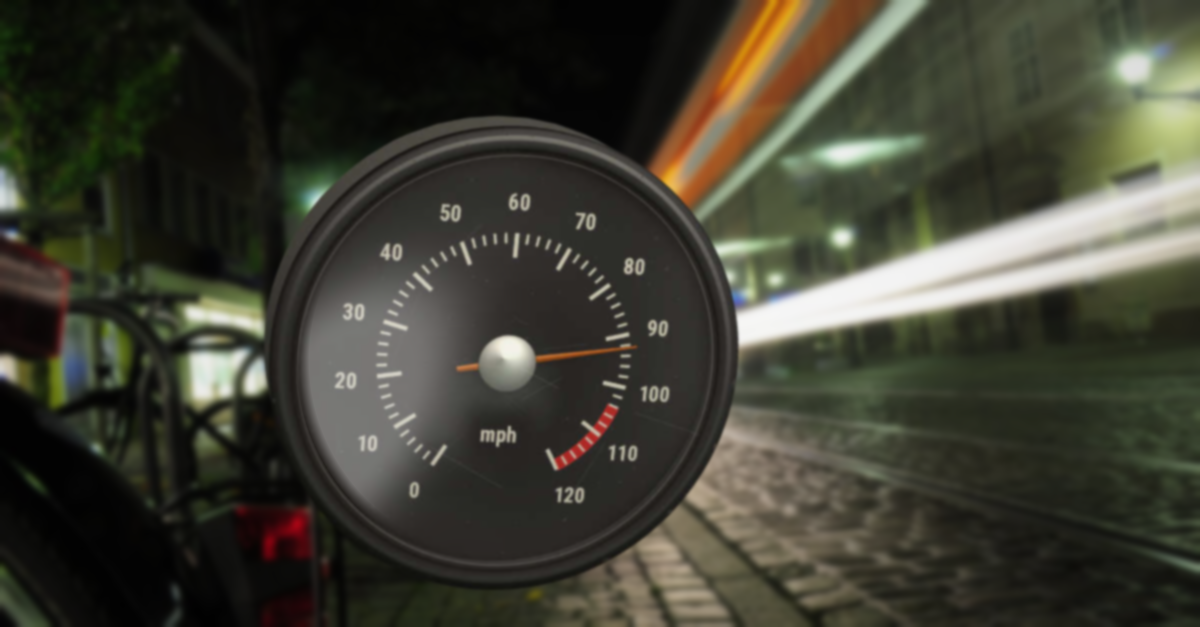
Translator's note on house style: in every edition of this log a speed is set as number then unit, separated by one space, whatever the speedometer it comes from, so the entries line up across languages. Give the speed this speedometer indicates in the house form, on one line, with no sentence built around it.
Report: 92 mph
